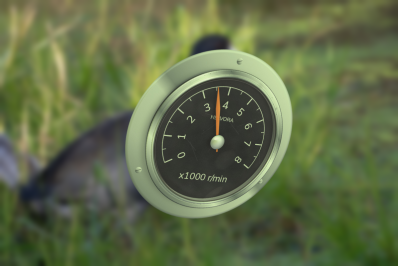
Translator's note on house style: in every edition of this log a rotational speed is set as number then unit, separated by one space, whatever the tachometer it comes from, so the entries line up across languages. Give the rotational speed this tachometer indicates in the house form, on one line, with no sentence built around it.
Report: 3500 rpm
